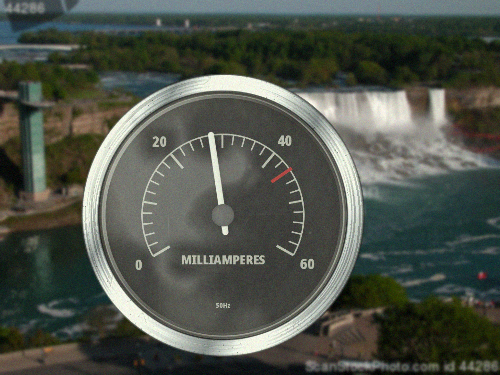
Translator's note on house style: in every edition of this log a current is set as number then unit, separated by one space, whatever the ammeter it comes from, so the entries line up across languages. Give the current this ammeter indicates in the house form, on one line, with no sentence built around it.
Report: 28 mA
